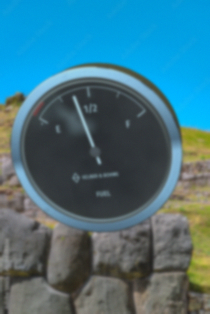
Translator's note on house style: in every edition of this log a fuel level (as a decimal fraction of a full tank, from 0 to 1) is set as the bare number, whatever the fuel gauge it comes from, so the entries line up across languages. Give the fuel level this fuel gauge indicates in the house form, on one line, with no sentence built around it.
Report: 0.375
